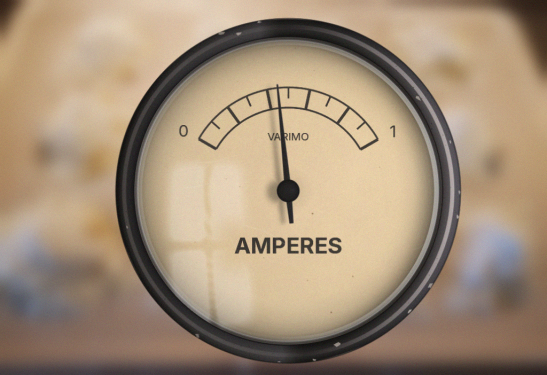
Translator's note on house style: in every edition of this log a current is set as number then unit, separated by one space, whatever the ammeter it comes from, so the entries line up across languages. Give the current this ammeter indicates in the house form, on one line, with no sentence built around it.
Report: 0.45 A
